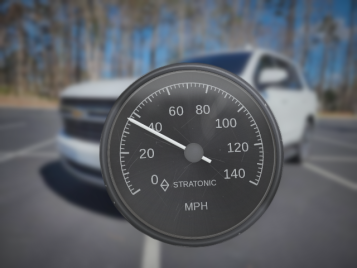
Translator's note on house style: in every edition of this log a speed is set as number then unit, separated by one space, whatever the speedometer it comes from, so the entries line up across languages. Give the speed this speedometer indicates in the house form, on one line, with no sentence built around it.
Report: 36 mph
